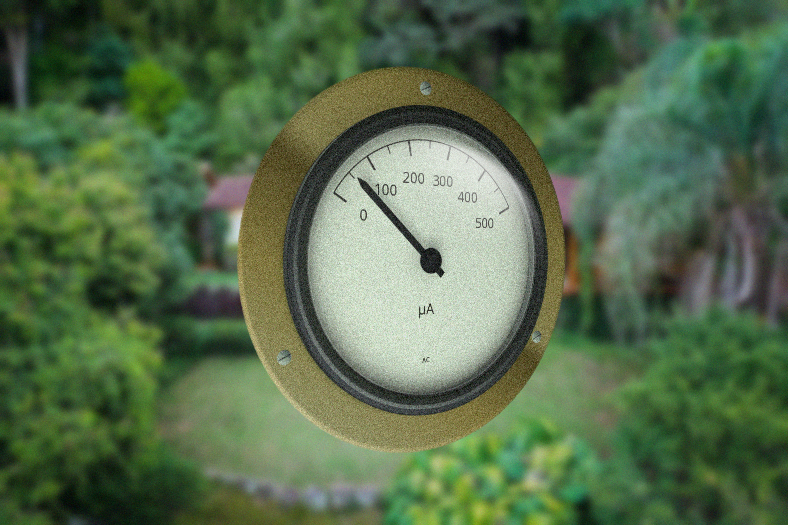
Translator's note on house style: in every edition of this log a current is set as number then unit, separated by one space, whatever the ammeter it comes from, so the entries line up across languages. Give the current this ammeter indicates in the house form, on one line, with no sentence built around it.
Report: 50 µA
